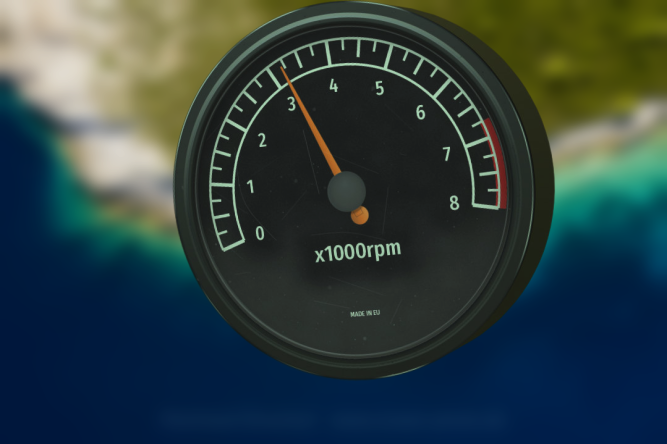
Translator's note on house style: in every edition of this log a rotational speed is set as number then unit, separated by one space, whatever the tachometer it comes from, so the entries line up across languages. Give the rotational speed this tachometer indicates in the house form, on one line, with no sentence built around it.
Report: 3250 rpm
